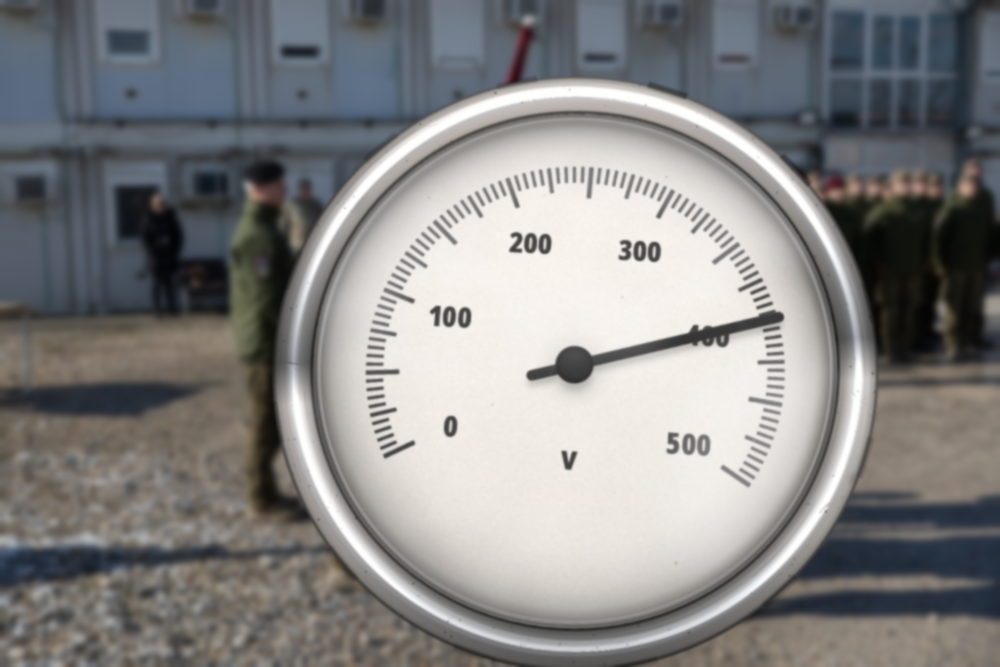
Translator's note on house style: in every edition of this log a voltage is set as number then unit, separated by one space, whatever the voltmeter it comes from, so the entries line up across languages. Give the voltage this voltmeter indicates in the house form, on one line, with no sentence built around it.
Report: 400 V
